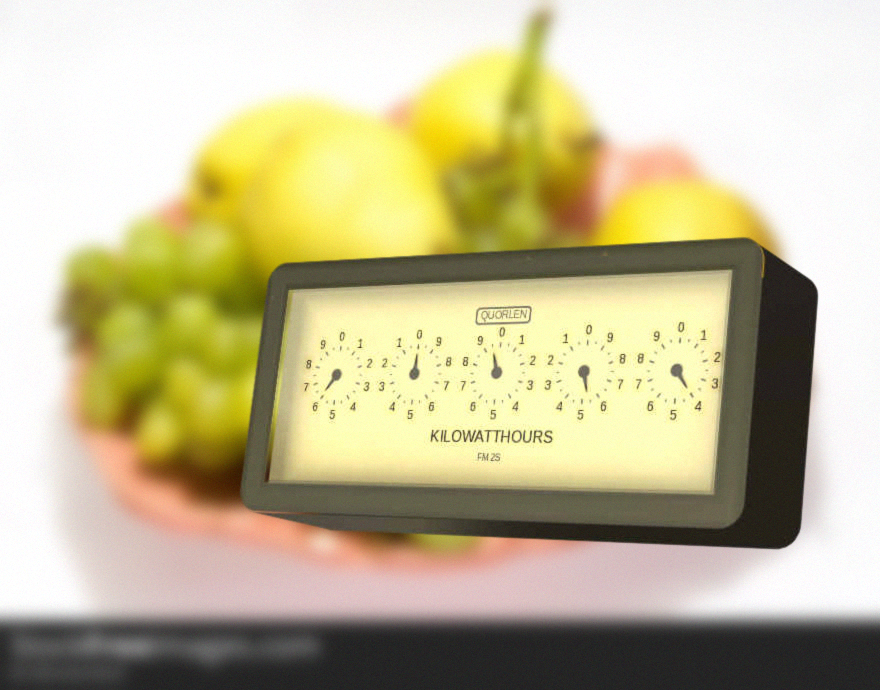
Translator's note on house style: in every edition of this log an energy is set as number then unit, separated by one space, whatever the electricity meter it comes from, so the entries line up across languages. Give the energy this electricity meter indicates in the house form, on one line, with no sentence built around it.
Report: 59954 kWh
